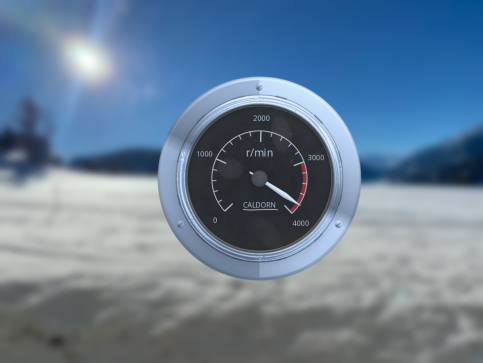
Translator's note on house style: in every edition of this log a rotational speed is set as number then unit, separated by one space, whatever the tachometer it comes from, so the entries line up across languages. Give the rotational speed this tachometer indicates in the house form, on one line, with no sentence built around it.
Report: 3800 rpm
